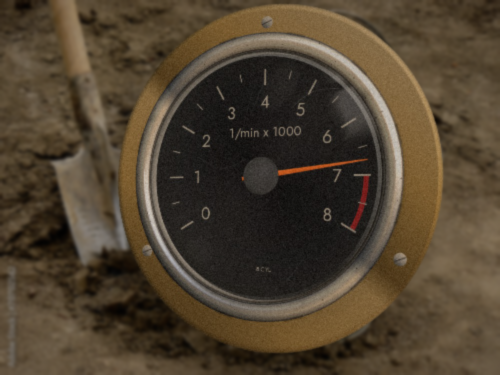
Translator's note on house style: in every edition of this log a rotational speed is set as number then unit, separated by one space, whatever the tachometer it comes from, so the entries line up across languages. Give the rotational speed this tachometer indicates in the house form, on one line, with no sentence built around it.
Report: 6750 rpm
